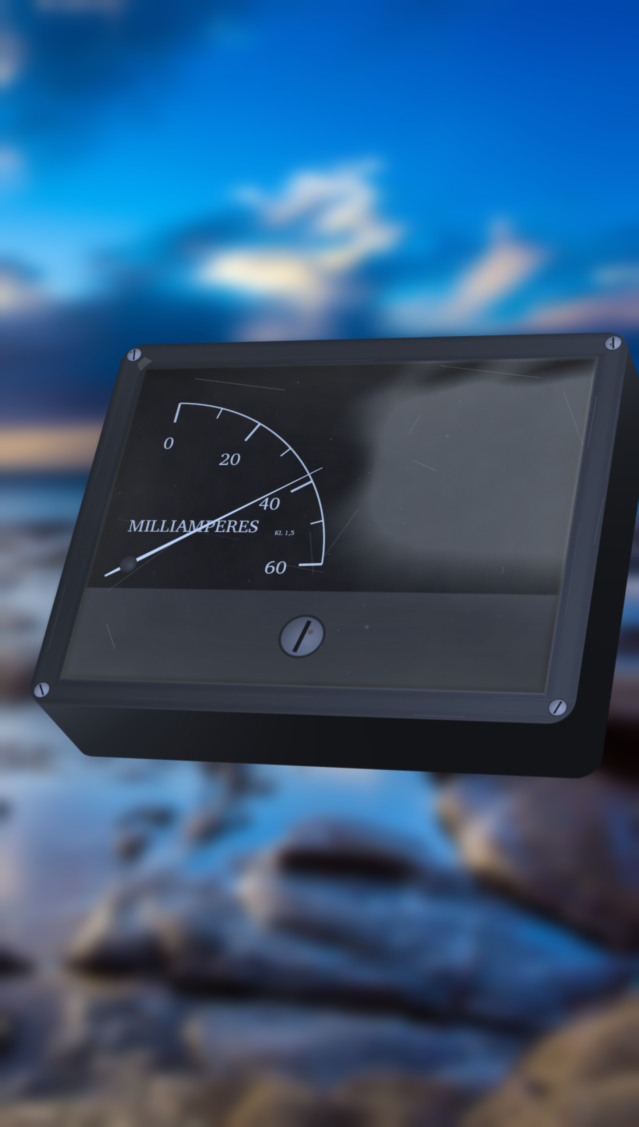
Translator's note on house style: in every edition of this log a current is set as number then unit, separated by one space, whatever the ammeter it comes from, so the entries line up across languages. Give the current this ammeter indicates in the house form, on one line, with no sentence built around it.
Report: 40 mA
